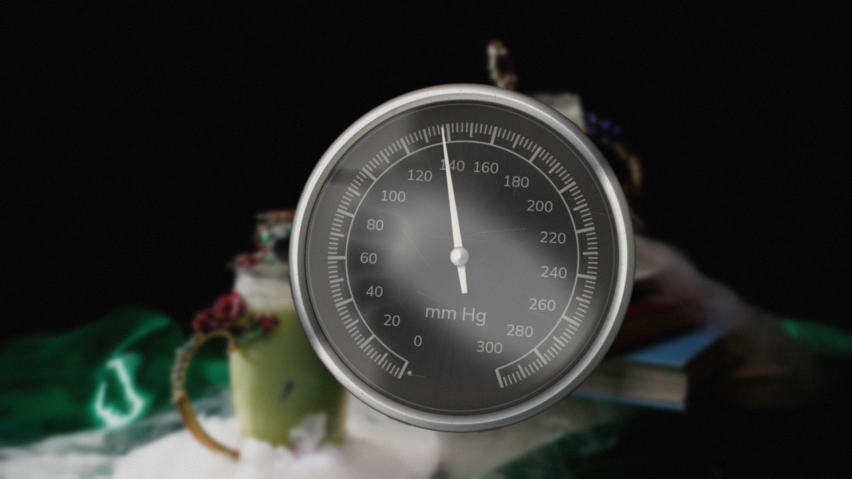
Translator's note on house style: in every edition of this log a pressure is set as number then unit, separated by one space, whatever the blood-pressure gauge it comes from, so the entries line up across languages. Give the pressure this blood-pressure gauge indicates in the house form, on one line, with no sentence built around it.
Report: 138 mmHg
